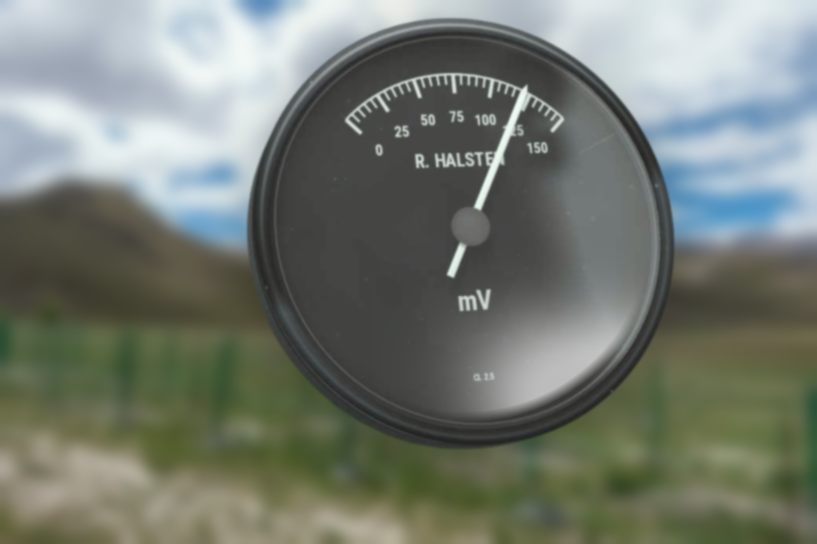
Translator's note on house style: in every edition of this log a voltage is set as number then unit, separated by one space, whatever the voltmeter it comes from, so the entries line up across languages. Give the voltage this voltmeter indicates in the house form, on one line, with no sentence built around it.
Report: 120 mV
